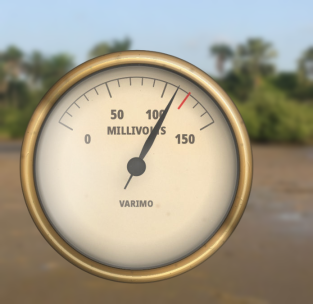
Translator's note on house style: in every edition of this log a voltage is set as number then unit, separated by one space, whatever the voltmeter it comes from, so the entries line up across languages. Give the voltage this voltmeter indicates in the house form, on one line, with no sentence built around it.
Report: 110 mV
